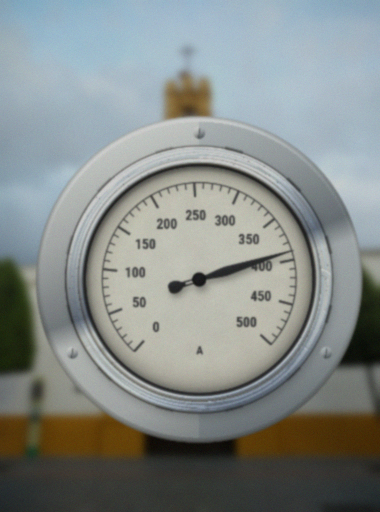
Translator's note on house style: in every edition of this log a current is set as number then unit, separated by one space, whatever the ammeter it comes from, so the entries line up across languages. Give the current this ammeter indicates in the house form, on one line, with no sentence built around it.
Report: 390 A
